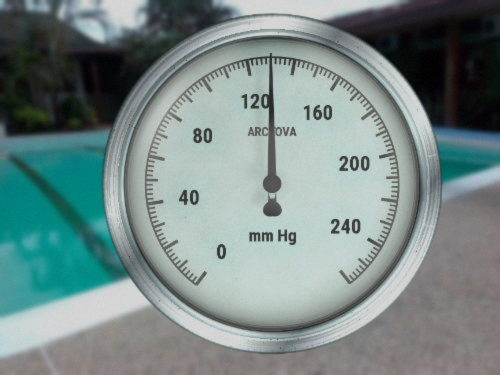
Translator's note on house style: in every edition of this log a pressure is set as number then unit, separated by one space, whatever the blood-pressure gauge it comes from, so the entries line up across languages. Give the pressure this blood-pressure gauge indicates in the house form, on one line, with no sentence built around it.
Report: 130 mmHg
